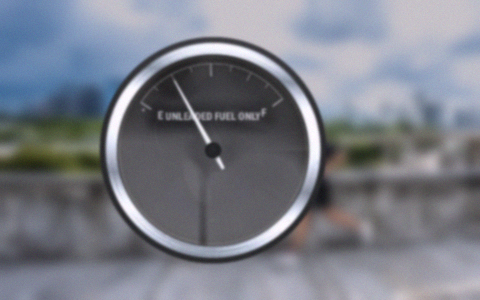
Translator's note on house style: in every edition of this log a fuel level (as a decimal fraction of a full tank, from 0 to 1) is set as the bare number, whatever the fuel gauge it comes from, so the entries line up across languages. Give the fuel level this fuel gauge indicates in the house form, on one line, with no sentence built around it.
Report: 0.25
